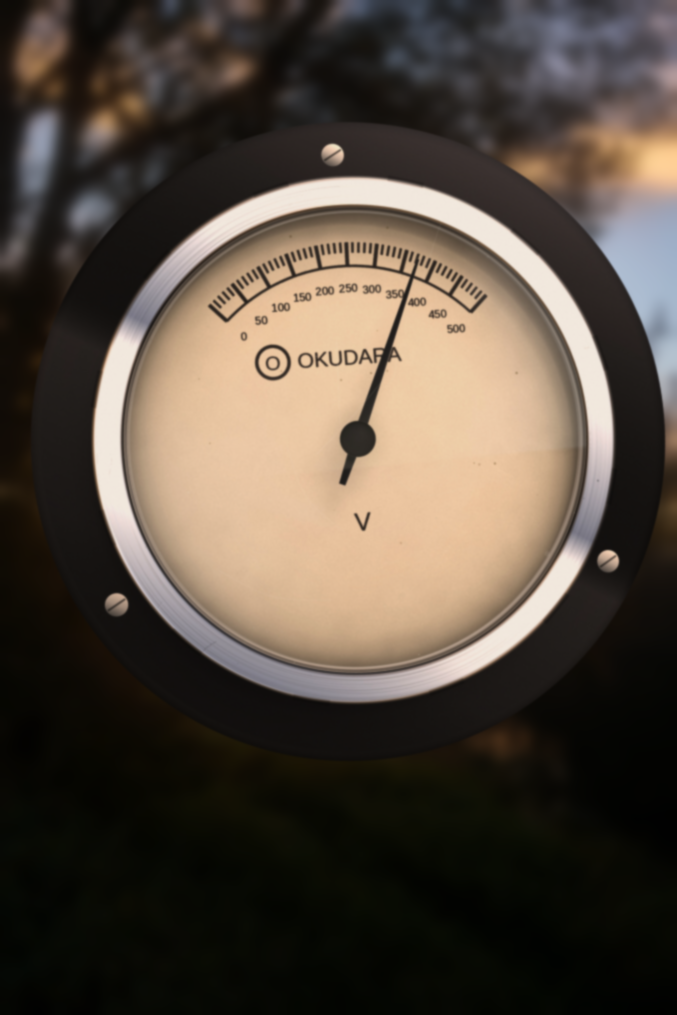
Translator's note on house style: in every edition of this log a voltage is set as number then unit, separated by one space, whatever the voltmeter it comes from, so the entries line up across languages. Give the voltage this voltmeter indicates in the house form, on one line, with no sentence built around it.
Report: 370 V
